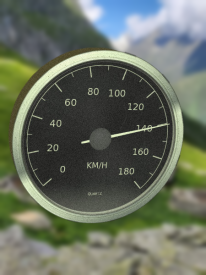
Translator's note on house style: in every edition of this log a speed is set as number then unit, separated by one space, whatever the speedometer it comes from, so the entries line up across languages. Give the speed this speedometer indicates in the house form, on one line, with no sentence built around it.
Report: 140 km/h
